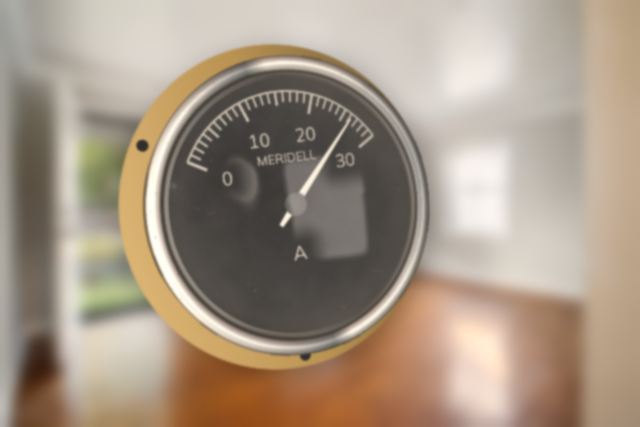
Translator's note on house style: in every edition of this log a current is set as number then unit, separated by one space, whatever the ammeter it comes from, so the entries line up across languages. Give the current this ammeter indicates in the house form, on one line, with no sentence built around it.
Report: 26 A
